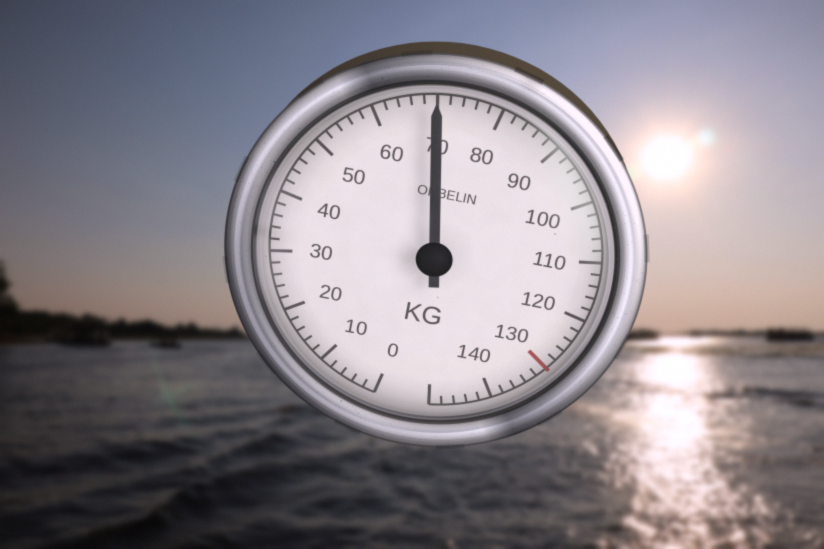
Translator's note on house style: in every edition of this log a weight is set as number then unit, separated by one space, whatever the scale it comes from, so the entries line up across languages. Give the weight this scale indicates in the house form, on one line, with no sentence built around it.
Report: 70 kg
